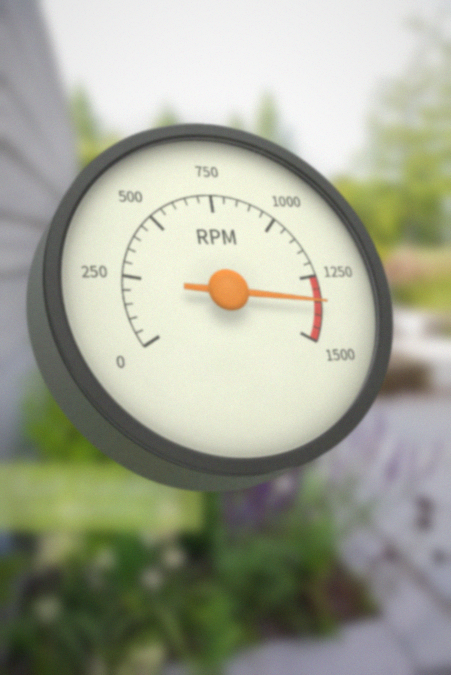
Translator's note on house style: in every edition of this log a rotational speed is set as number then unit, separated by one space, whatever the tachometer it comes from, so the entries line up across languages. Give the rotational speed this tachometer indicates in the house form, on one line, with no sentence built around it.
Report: 1350 rpm
